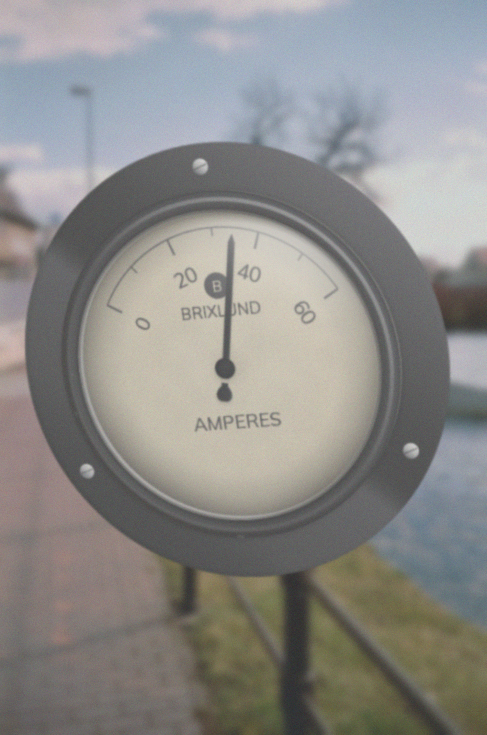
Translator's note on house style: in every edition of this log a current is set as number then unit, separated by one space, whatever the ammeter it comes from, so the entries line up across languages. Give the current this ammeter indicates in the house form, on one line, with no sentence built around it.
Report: 35 A
